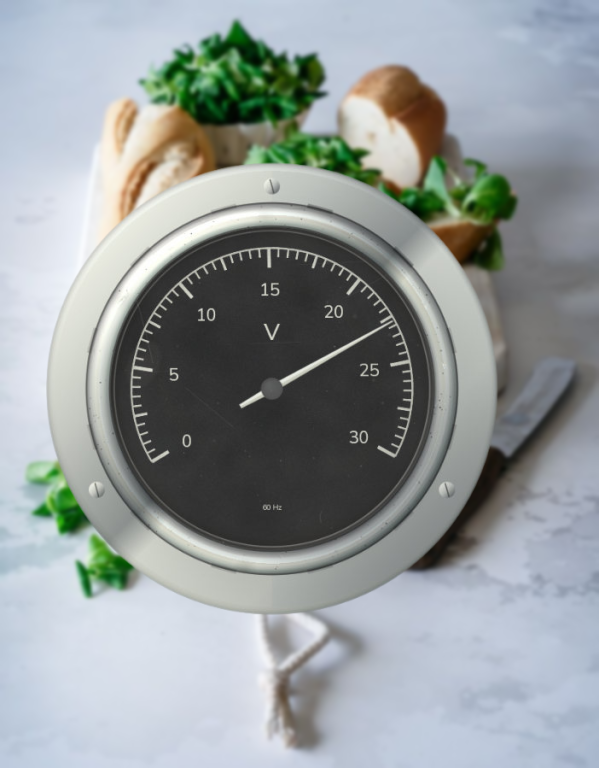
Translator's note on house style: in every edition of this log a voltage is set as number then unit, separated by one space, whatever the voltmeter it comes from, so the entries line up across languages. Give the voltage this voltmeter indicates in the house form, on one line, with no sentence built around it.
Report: 22.75 V
